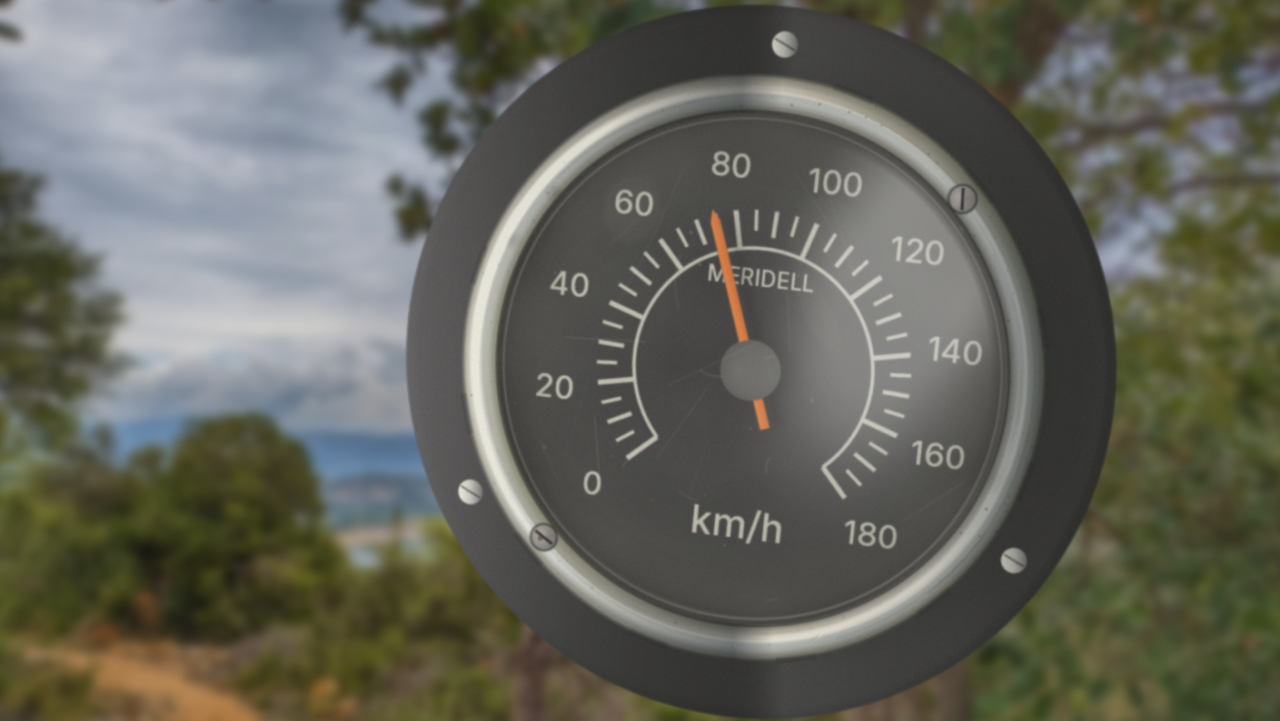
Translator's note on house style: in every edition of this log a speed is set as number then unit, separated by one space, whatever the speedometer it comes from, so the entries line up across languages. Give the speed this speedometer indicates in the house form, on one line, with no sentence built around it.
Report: 75 km/h
